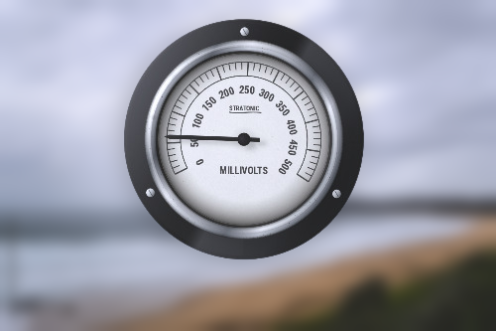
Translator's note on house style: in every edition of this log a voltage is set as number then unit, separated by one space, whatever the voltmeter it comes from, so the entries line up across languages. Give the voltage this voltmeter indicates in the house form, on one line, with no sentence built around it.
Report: 60 mV
